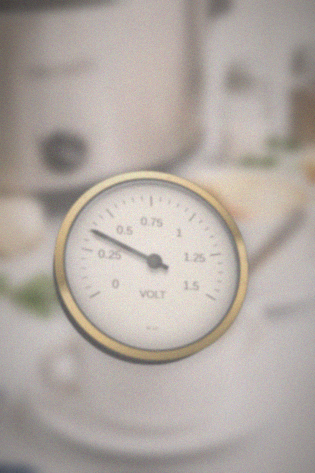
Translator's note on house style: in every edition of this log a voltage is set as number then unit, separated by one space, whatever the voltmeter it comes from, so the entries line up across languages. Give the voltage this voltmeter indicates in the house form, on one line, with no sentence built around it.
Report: 0.35 V
